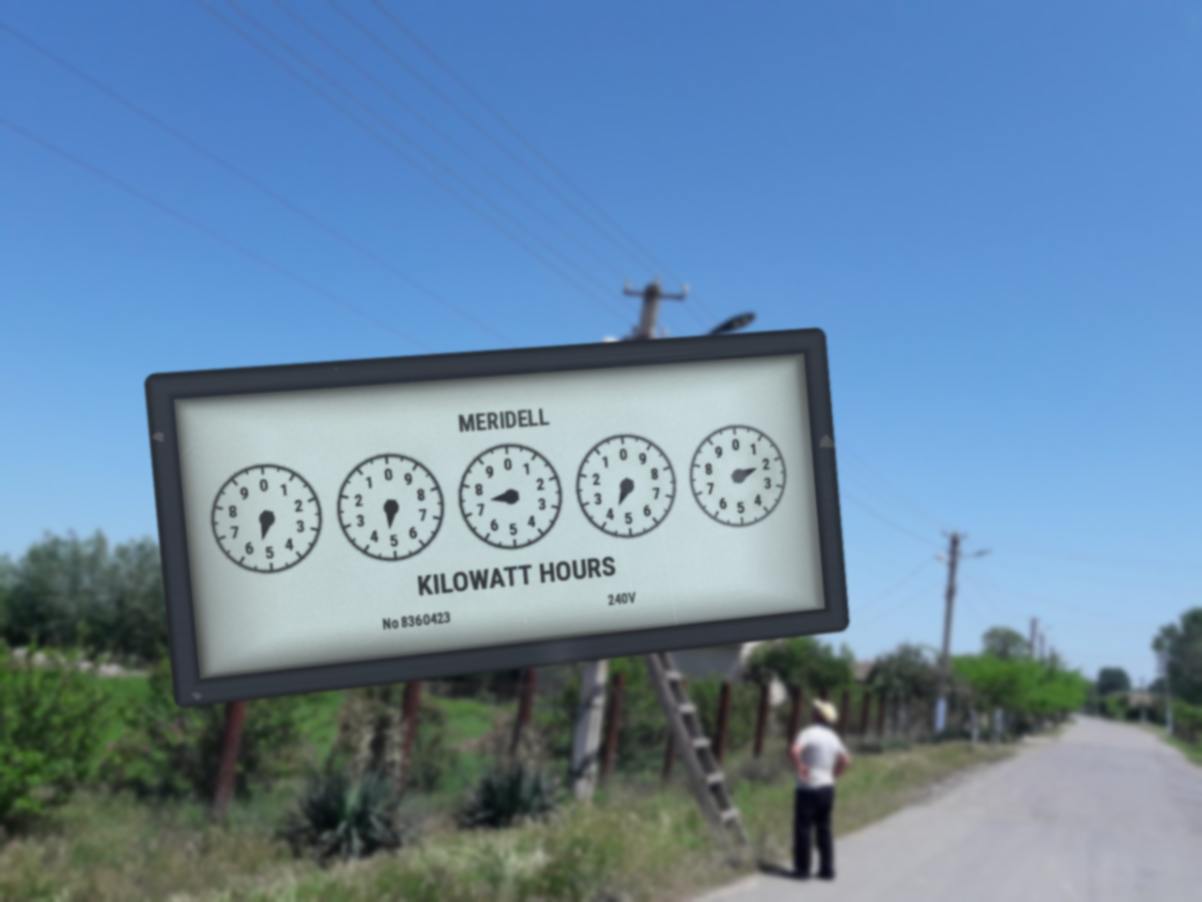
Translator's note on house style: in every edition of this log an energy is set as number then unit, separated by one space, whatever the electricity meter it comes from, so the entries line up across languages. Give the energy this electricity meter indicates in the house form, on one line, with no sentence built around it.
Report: 54742 kWh
